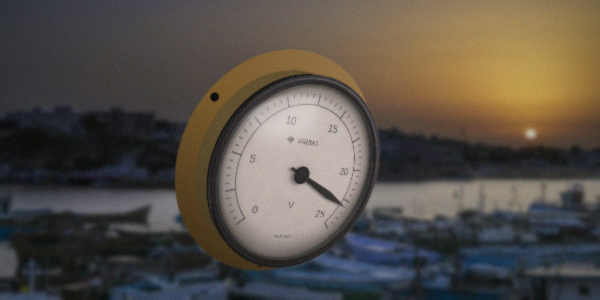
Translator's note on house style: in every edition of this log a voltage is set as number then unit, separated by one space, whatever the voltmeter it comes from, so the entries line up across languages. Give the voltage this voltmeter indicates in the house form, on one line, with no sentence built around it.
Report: 23 V
